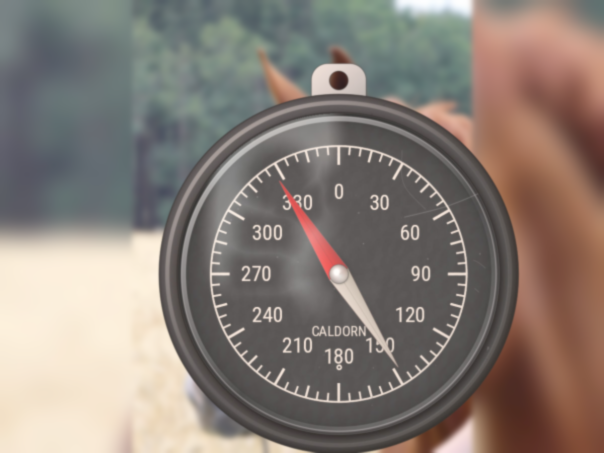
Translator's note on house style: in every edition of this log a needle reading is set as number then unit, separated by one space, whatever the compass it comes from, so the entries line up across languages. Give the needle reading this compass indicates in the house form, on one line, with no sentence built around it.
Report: 327.5 °
